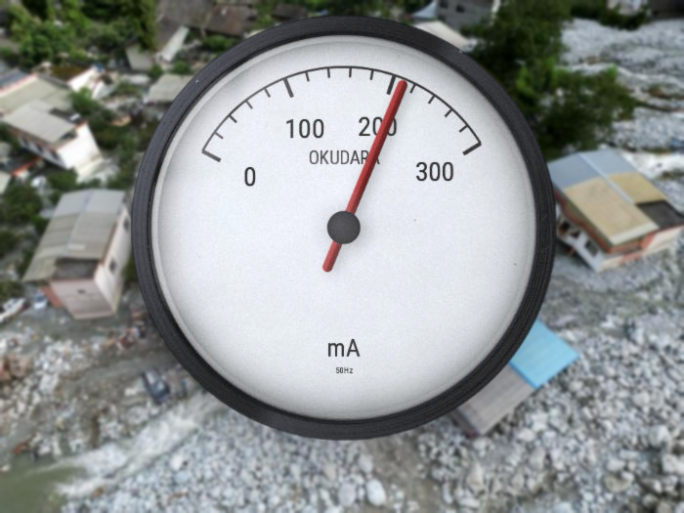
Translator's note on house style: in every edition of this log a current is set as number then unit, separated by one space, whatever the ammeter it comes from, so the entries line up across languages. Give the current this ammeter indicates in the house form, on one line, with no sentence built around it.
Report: 210 mA
